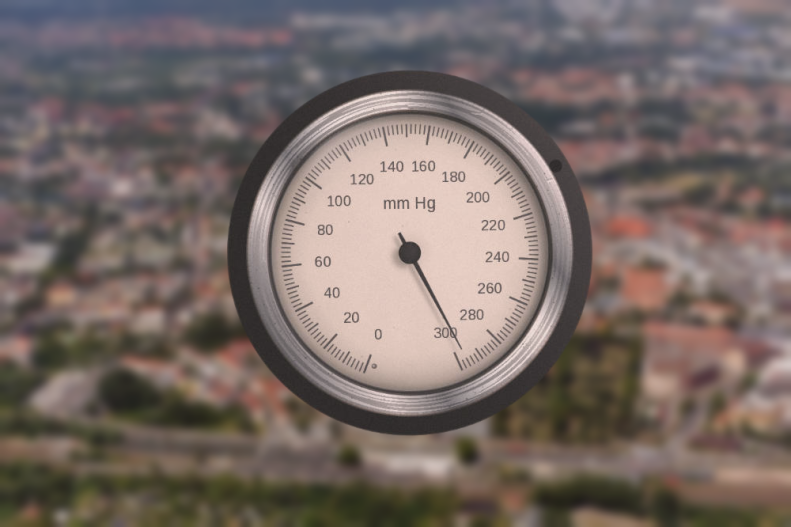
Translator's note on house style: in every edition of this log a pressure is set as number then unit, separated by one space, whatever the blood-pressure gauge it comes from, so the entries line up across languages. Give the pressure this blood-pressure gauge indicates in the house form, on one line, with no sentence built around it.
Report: 296 mmHg
